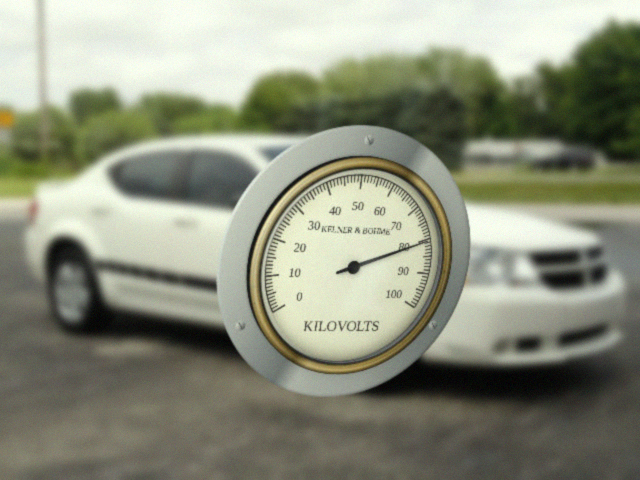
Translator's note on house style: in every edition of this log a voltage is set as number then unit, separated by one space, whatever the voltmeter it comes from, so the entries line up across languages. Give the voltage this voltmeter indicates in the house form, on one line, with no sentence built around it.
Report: 80 kV
